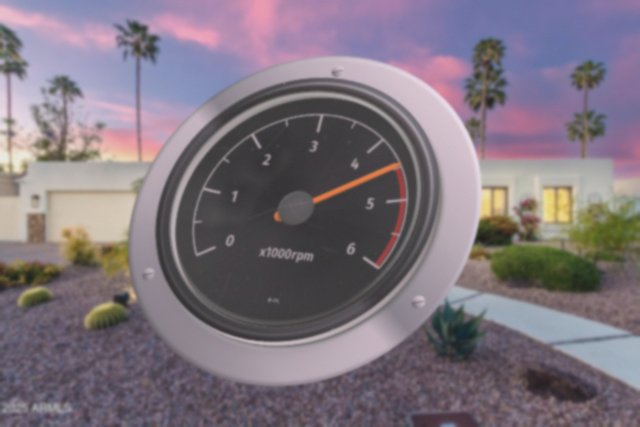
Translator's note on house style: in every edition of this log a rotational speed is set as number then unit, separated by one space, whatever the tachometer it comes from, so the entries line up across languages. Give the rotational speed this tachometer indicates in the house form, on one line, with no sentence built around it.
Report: 4500 rpm
